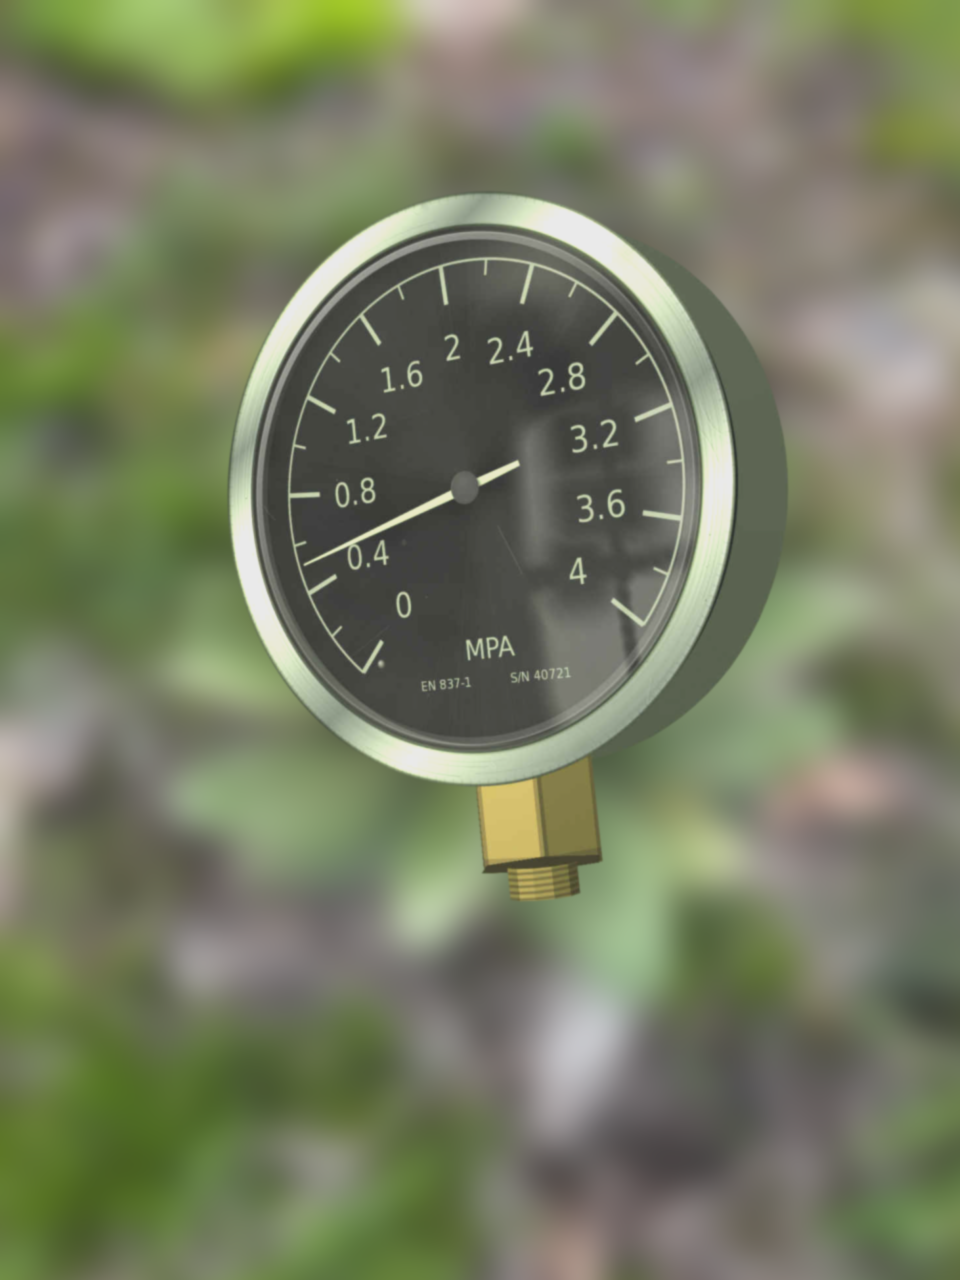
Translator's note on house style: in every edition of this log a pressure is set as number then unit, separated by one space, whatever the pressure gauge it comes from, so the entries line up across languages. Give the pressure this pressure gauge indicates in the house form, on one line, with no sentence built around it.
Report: 0.5 MPa
